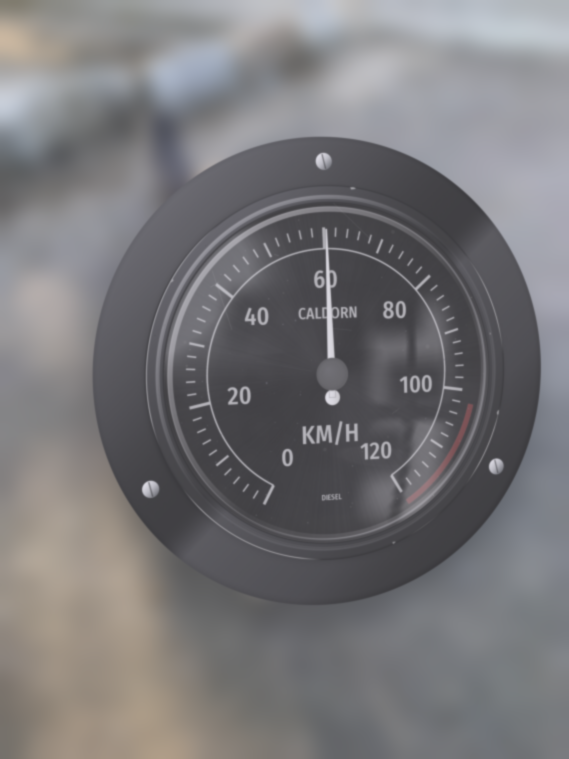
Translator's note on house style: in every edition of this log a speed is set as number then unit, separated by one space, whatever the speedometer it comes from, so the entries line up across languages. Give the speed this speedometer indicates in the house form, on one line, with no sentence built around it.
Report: 60 km/h
